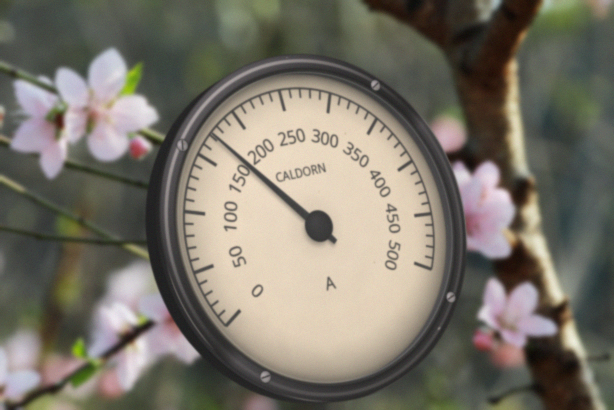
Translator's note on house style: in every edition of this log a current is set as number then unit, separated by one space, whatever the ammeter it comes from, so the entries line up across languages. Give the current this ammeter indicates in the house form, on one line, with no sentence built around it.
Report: 170 A
